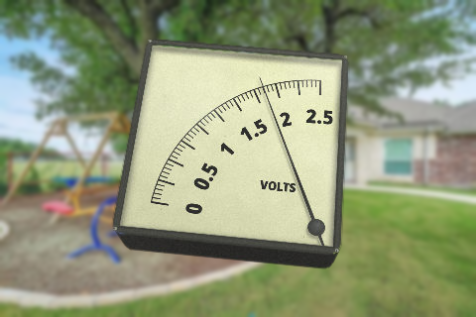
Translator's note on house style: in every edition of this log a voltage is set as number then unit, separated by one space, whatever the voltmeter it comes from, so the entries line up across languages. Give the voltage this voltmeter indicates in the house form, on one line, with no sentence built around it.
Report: 1.85 V
